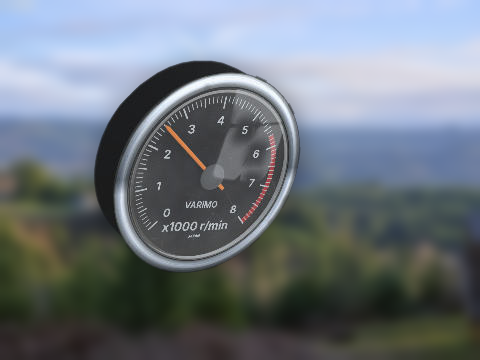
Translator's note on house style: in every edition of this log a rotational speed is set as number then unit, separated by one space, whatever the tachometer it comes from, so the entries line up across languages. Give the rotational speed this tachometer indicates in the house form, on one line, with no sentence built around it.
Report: 2500 rpm
